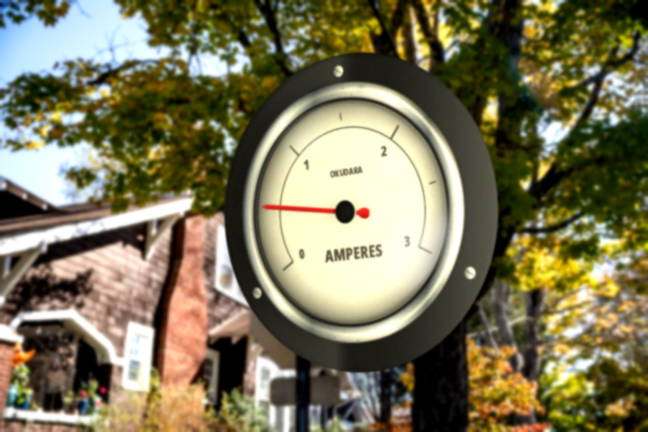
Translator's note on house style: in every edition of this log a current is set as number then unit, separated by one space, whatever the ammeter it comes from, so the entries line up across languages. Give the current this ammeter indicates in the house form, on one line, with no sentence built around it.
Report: 0.5 A
